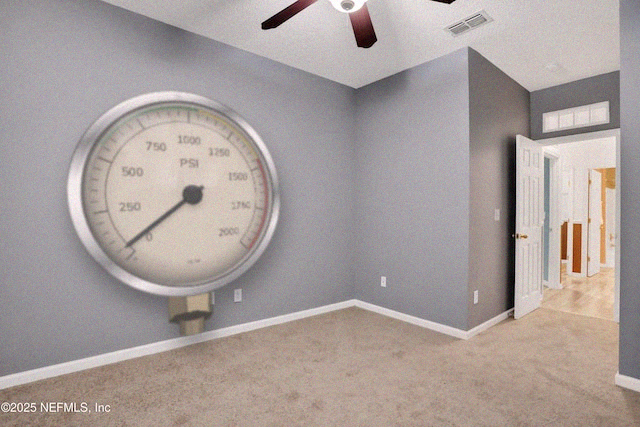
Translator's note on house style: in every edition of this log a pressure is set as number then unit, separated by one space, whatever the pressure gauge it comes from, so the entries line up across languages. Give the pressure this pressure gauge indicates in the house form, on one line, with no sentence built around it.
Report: 50 psi
